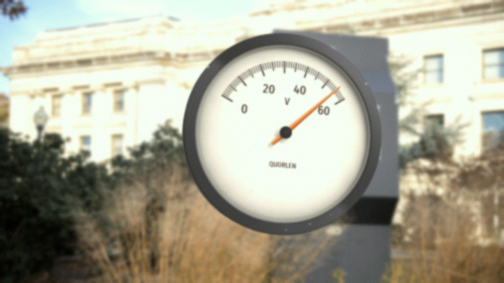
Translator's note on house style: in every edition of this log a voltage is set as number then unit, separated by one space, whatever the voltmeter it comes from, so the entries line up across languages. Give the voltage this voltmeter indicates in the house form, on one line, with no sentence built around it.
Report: 55 V
